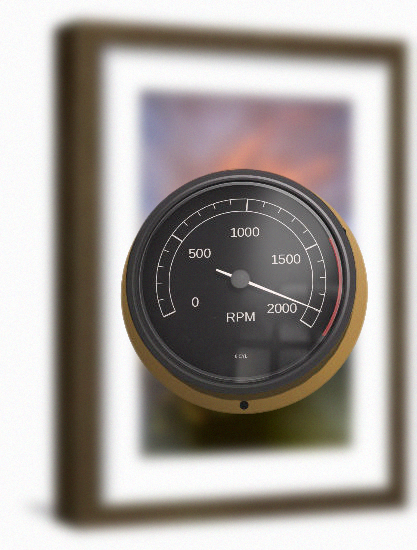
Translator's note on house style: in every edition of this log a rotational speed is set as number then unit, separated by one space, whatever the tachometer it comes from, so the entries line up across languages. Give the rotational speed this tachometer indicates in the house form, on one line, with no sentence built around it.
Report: 1900 rpm
